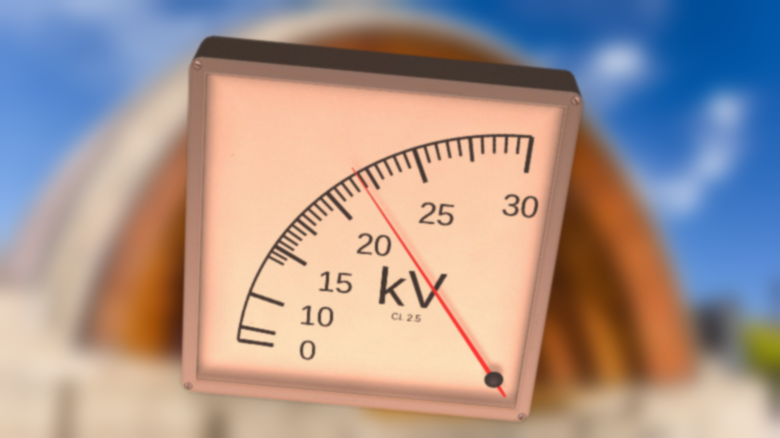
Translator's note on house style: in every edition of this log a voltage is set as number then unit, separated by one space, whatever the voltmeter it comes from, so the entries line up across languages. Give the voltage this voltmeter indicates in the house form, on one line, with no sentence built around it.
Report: 22 kV
